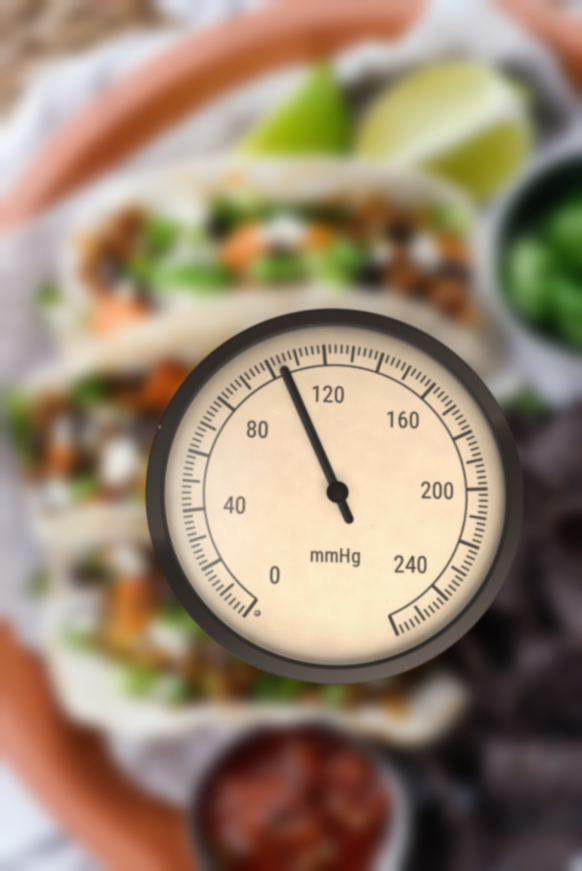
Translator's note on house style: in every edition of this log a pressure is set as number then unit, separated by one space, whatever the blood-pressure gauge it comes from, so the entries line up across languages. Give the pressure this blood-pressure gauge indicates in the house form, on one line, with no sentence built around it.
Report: 104 mmHg
